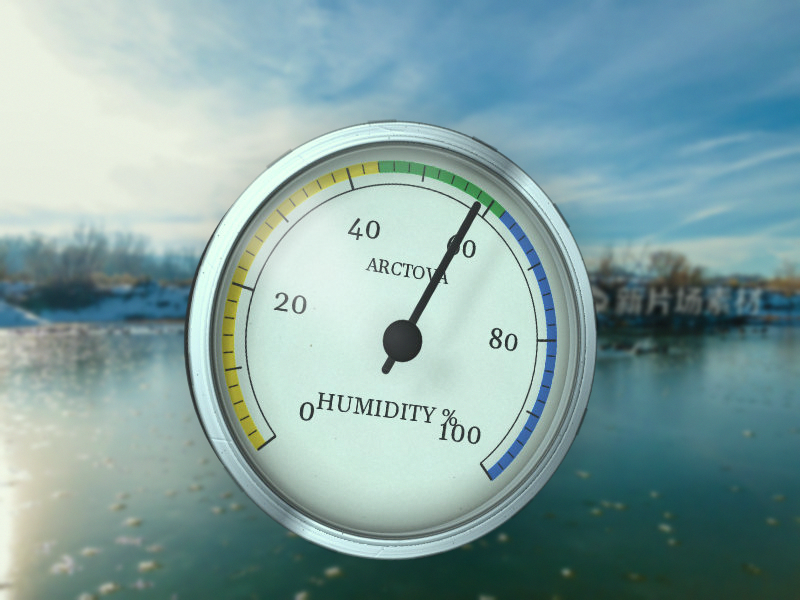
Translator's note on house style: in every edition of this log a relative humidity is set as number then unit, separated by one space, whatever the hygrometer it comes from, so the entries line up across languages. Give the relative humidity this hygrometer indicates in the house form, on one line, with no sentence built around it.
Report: 58 %
